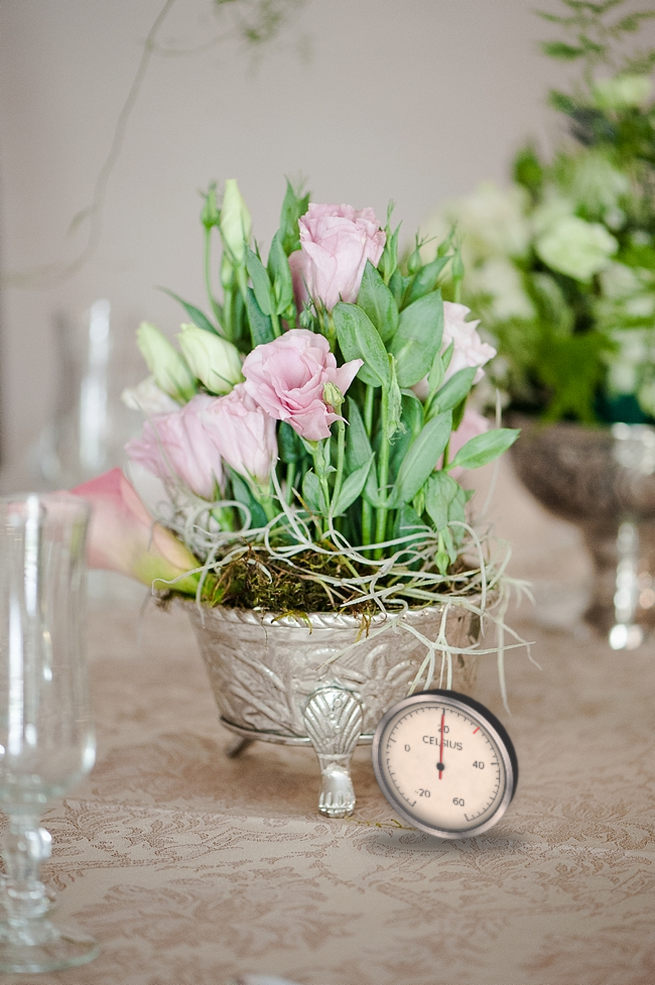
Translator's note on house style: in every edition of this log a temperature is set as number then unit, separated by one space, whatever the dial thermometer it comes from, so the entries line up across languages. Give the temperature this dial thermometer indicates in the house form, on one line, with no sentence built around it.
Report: 20 °C
